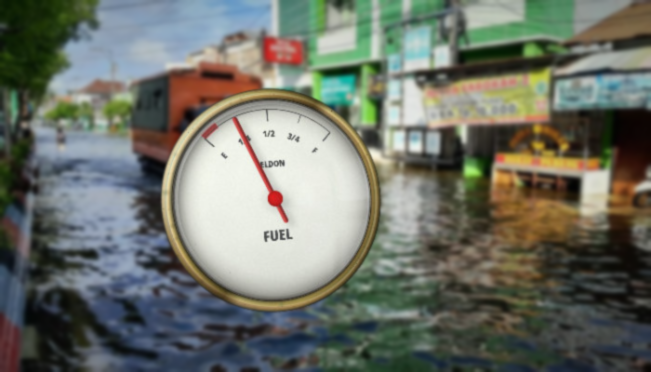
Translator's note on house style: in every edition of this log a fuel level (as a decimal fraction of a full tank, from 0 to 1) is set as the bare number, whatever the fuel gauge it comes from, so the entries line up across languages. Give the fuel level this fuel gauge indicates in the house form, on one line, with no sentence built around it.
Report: 0.25
